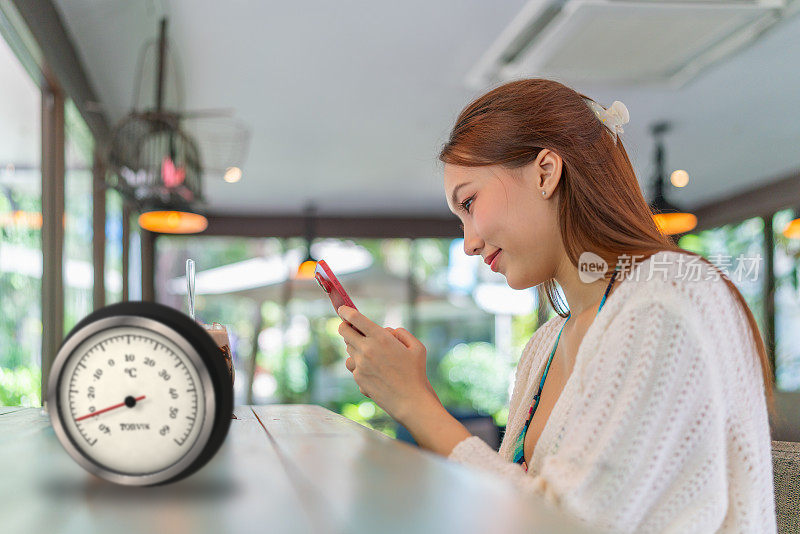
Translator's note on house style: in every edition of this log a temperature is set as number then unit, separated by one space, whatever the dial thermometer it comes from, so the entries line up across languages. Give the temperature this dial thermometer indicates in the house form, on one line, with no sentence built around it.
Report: -30 °C
